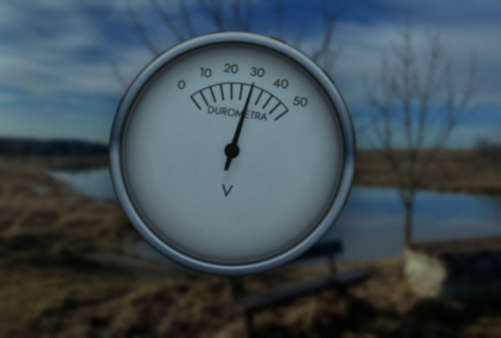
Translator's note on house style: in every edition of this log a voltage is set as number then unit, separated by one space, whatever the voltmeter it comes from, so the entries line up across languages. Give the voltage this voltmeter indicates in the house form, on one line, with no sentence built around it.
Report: 30 V
